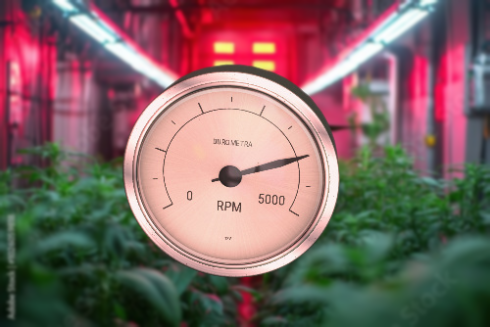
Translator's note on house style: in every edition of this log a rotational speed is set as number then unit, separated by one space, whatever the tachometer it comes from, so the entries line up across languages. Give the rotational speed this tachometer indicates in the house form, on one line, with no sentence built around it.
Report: 4000 rpm
